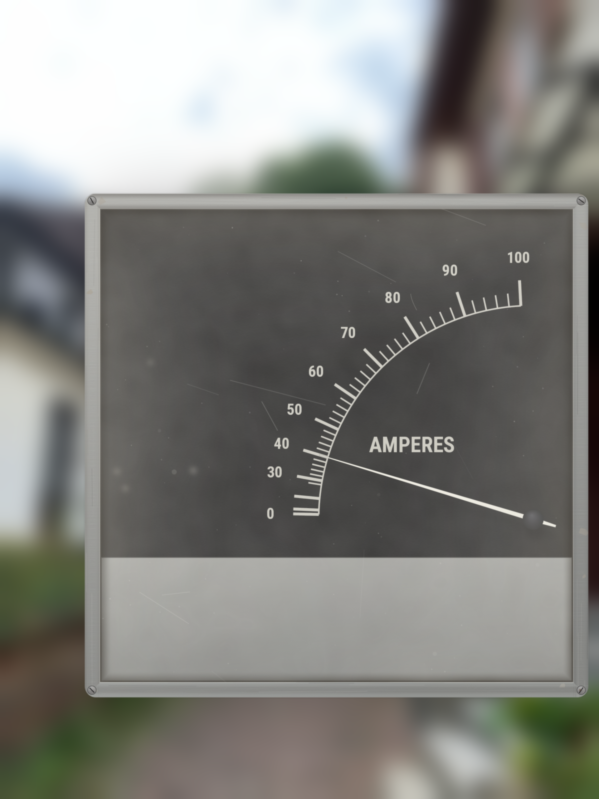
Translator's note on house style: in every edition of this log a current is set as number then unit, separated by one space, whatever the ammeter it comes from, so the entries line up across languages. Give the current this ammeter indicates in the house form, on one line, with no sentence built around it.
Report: 40 A
